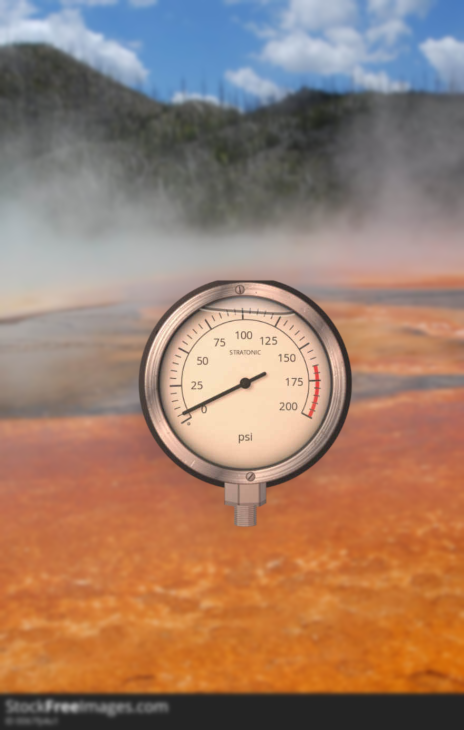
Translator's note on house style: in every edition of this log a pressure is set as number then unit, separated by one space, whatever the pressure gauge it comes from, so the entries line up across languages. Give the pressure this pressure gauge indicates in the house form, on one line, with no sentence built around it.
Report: 5 psi
